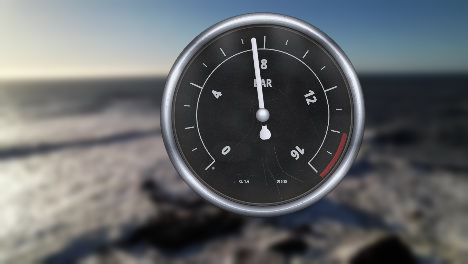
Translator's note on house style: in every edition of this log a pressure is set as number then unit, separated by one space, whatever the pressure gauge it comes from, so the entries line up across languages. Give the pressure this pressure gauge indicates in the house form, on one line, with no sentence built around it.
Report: 7.5 bar
